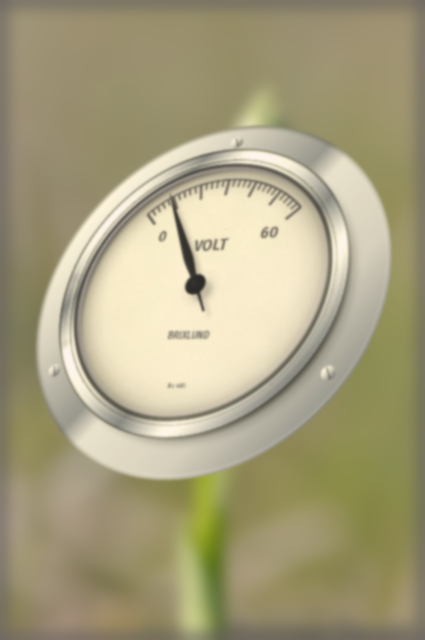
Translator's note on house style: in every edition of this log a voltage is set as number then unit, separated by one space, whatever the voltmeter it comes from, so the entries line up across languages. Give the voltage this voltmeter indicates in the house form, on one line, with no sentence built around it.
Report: 10 V
